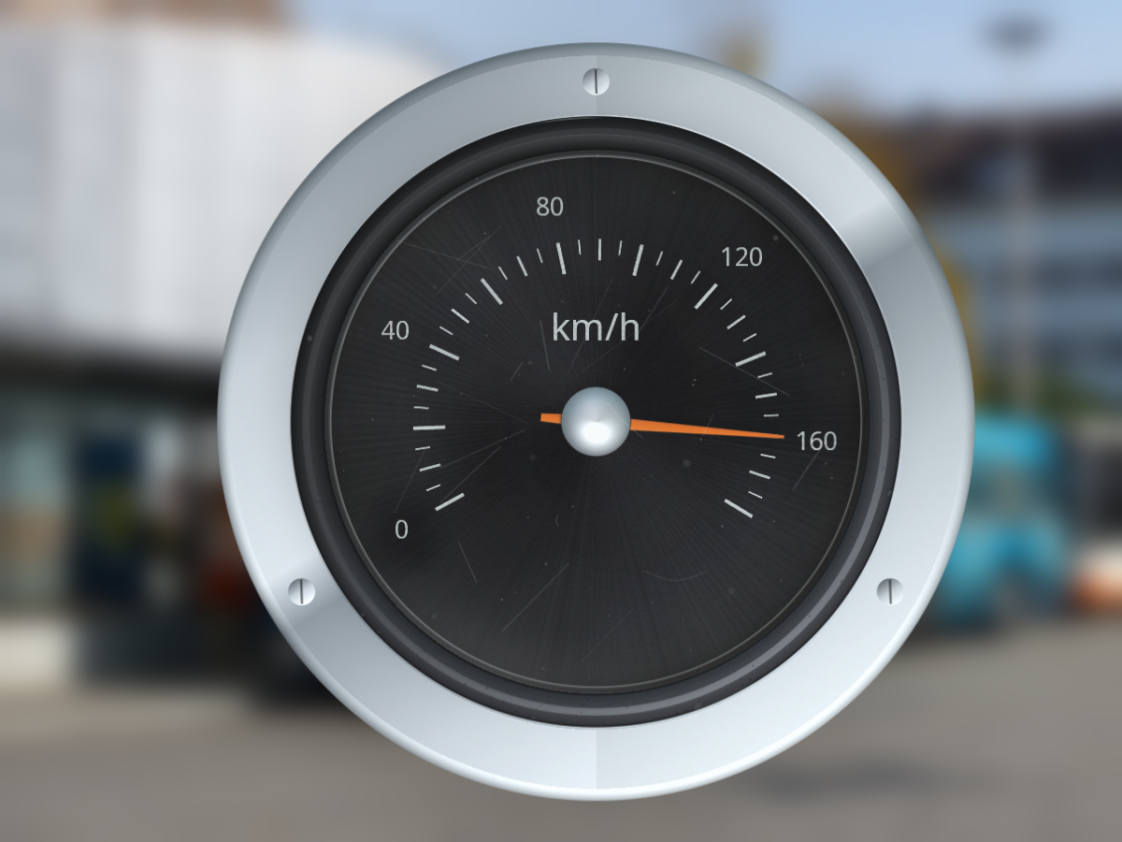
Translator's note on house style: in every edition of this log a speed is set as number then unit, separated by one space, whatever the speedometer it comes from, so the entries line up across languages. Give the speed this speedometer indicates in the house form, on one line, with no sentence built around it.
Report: 160 km/h
